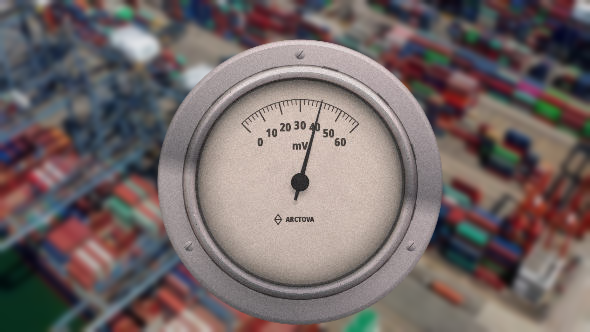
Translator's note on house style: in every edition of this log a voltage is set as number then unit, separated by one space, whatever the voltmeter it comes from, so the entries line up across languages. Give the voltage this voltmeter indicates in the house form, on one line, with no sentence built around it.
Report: 40 mV
